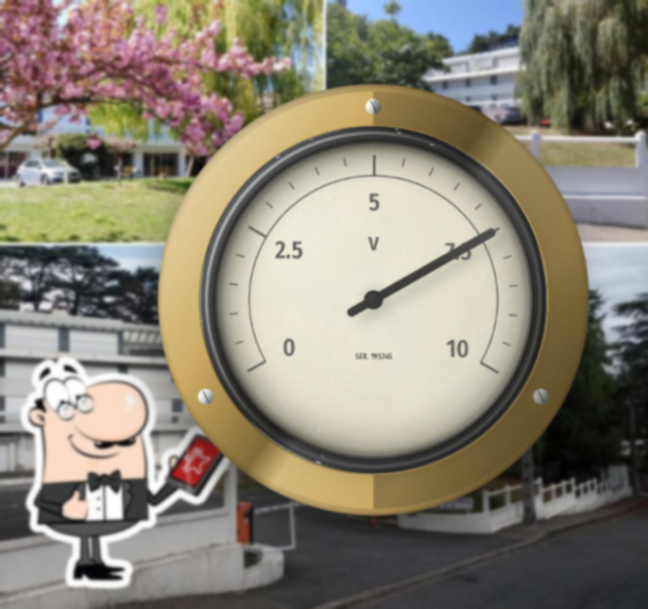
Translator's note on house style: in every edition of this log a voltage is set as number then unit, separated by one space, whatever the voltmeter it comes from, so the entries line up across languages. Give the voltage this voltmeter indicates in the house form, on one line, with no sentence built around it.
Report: 7.5 V
